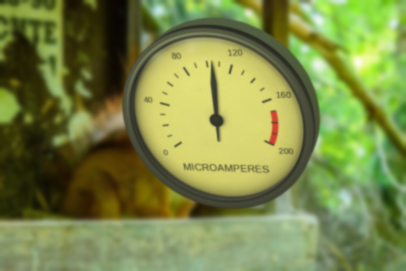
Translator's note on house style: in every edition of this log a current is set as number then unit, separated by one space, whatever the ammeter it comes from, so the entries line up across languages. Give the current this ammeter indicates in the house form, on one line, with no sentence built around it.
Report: 105 µA
